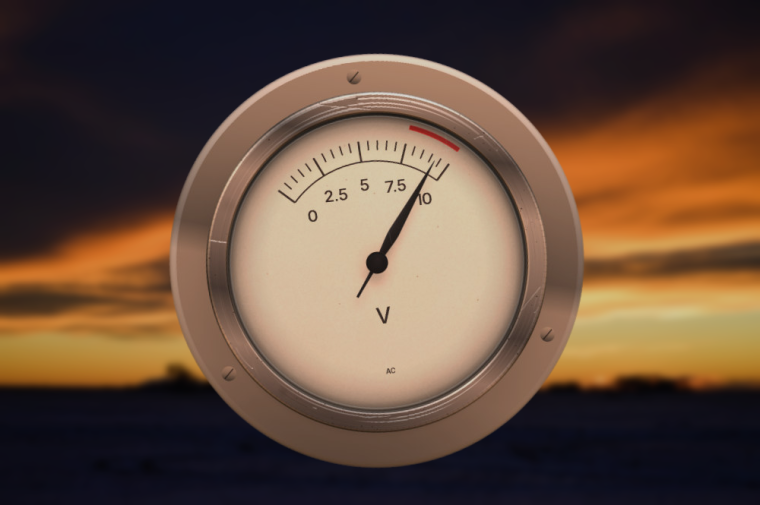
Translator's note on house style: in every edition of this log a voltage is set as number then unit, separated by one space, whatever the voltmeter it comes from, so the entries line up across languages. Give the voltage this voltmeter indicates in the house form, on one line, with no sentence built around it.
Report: 9.25 V
